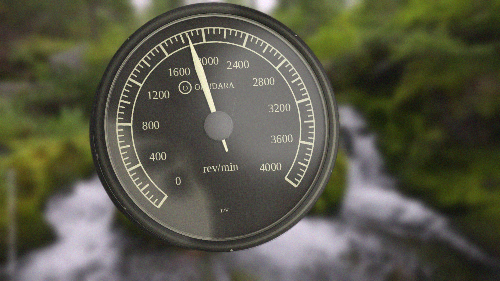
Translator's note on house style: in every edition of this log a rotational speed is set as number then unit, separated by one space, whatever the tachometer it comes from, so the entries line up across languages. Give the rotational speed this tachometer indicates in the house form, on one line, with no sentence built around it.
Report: 1850 rpm
